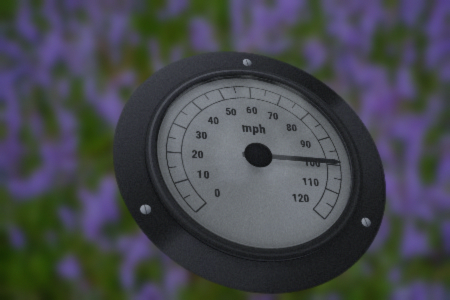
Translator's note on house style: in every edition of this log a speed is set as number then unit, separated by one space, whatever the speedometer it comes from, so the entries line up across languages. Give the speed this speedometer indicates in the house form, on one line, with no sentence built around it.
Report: 100 mph
